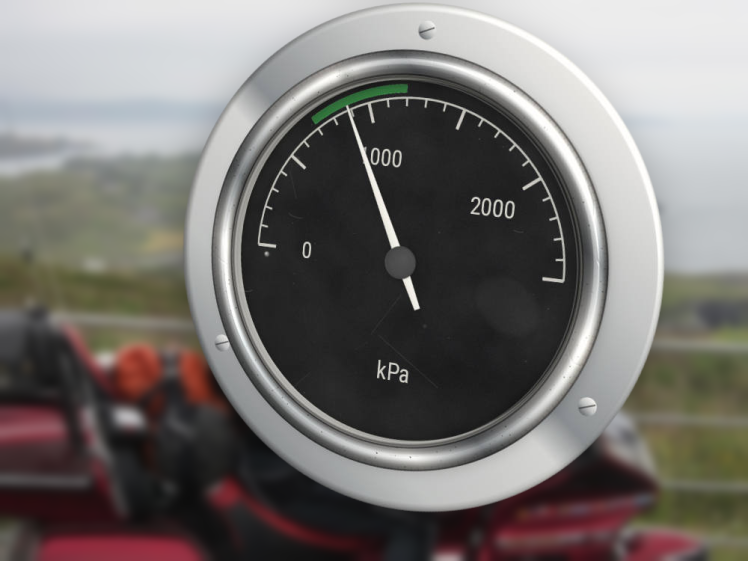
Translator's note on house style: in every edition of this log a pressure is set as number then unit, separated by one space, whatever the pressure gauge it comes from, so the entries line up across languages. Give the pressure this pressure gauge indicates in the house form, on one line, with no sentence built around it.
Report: 900 kPa
